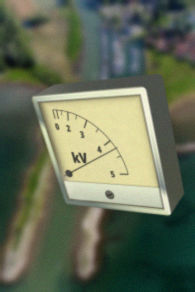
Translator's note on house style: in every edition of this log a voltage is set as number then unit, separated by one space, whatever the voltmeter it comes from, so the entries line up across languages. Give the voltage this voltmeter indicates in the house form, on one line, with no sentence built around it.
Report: 4.25 kV
